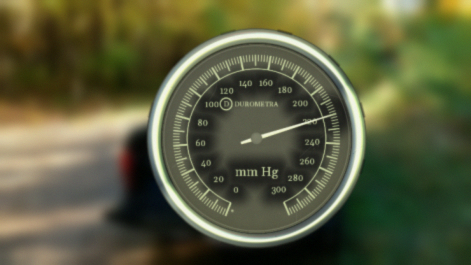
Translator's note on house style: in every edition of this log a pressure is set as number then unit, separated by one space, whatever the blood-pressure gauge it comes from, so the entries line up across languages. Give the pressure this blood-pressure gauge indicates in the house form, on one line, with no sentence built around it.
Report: 220 mmHg
